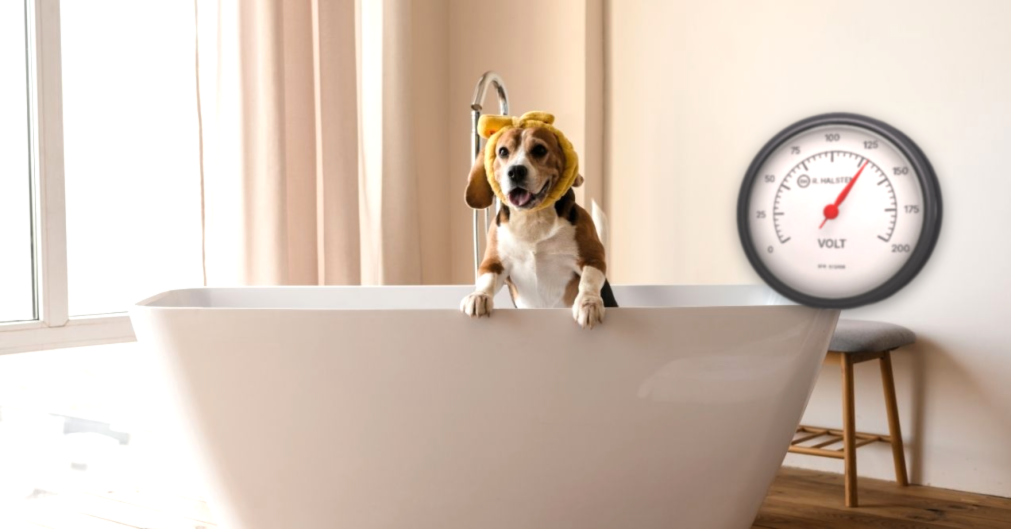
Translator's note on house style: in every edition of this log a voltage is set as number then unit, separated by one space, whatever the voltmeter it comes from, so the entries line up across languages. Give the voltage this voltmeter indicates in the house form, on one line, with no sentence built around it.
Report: 130 V
